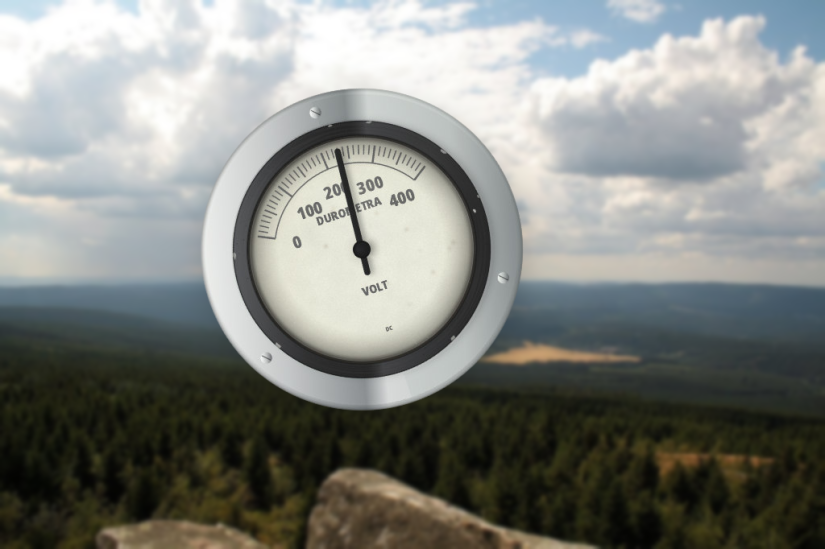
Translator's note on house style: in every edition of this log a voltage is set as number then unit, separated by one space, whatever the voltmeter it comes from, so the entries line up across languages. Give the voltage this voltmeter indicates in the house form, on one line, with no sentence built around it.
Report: 230 V
